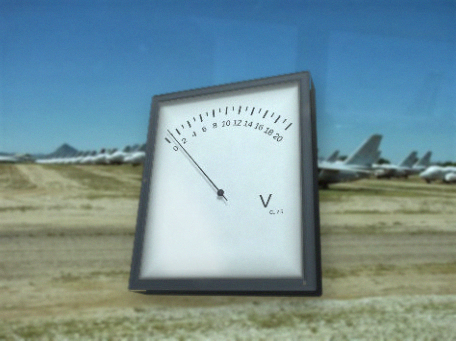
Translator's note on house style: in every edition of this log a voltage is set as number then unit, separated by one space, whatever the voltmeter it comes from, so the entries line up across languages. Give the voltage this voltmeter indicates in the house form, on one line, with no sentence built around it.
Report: 1 V
